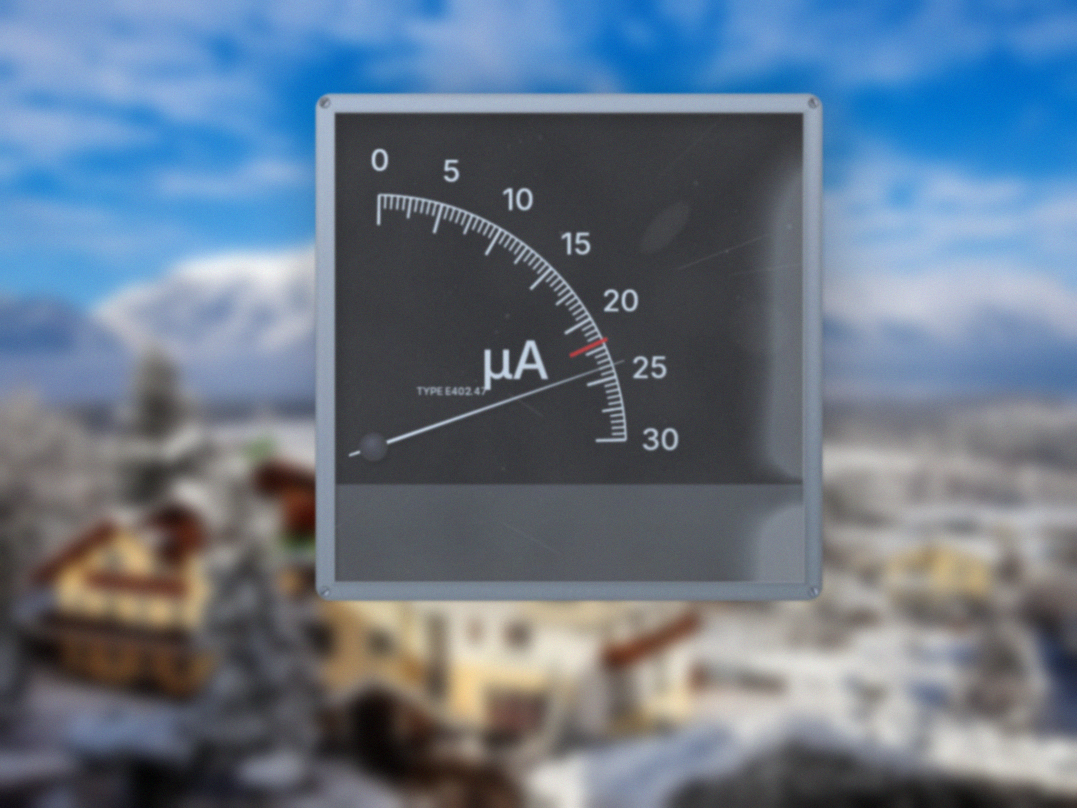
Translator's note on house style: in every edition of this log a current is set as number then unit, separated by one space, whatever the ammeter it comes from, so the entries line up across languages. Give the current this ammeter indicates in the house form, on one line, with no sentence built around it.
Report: 24 µA
